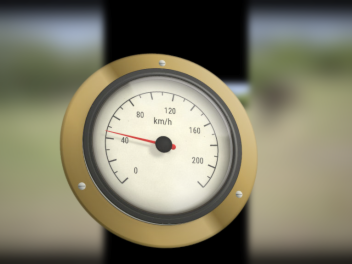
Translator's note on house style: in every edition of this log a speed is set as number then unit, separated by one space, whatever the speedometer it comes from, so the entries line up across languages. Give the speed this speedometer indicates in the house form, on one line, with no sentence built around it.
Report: 45 km/h
